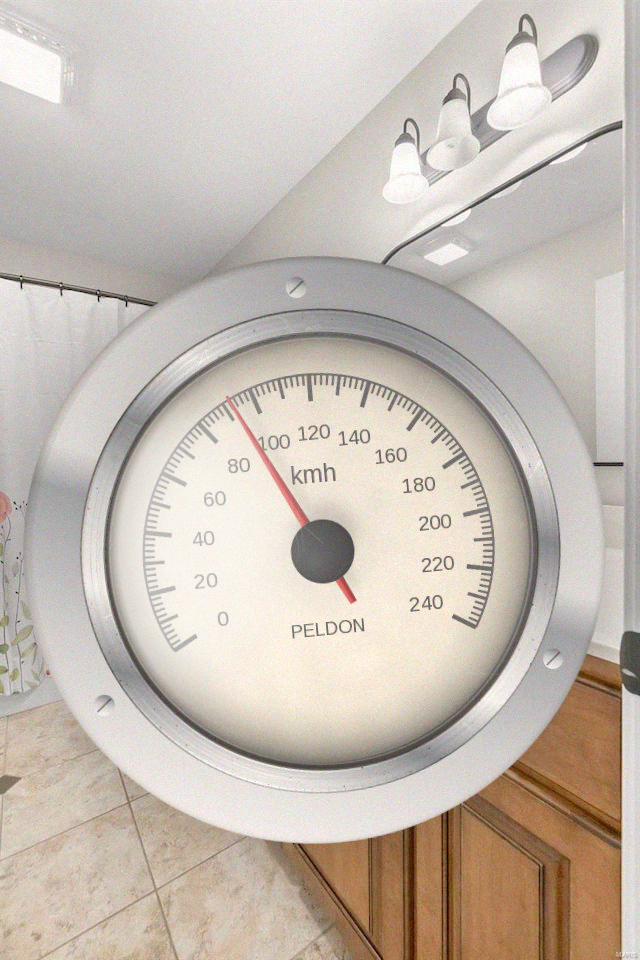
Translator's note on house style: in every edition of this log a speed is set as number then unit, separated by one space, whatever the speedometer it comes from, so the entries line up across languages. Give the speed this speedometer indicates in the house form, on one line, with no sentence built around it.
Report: 92 km/h
